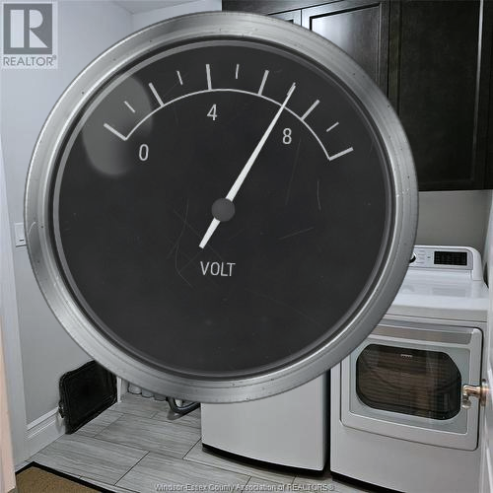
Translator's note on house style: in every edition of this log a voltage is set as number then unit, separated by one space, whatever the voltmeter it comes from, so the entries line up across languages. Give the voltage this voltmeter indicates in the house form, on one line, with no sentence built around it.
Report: 7 V
